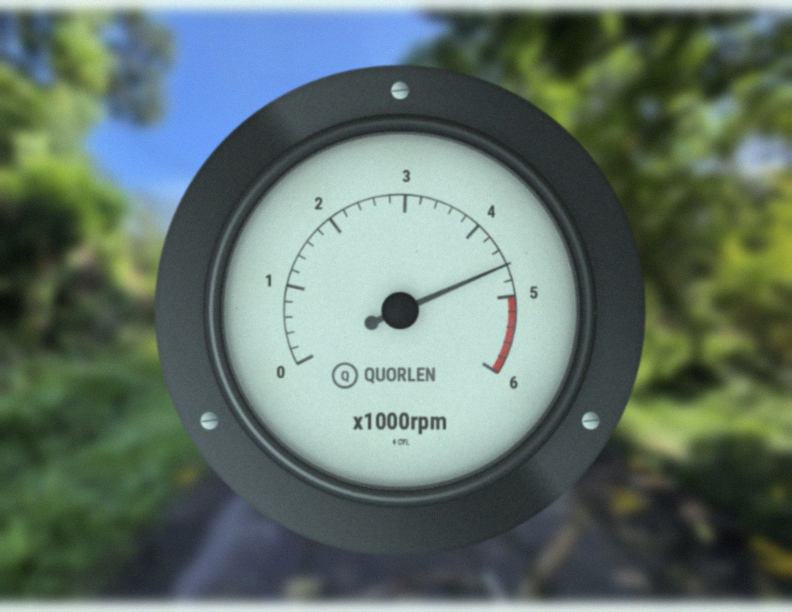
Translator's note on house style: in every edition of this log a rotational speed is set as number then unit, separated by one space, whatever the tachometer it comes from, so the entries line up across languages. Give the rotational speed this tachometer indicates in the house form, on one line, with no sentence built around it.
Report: 4600 rpm
